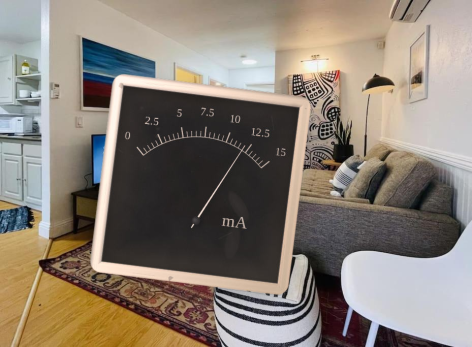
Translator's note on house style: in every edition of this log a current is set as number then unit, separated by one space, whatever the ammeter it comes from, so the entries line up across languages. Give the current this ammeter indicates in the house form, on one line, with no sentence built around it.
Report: 12 mA
